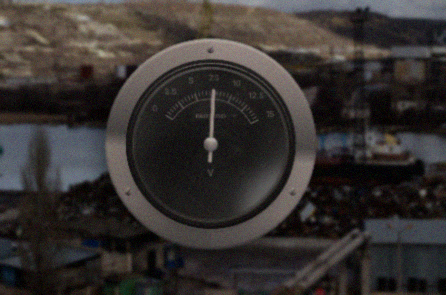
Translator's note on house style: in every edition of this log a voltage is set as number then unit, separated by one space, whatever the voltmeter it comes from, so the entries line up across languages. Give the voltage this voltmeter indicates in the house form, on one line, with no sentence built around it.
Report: 7.5 V
